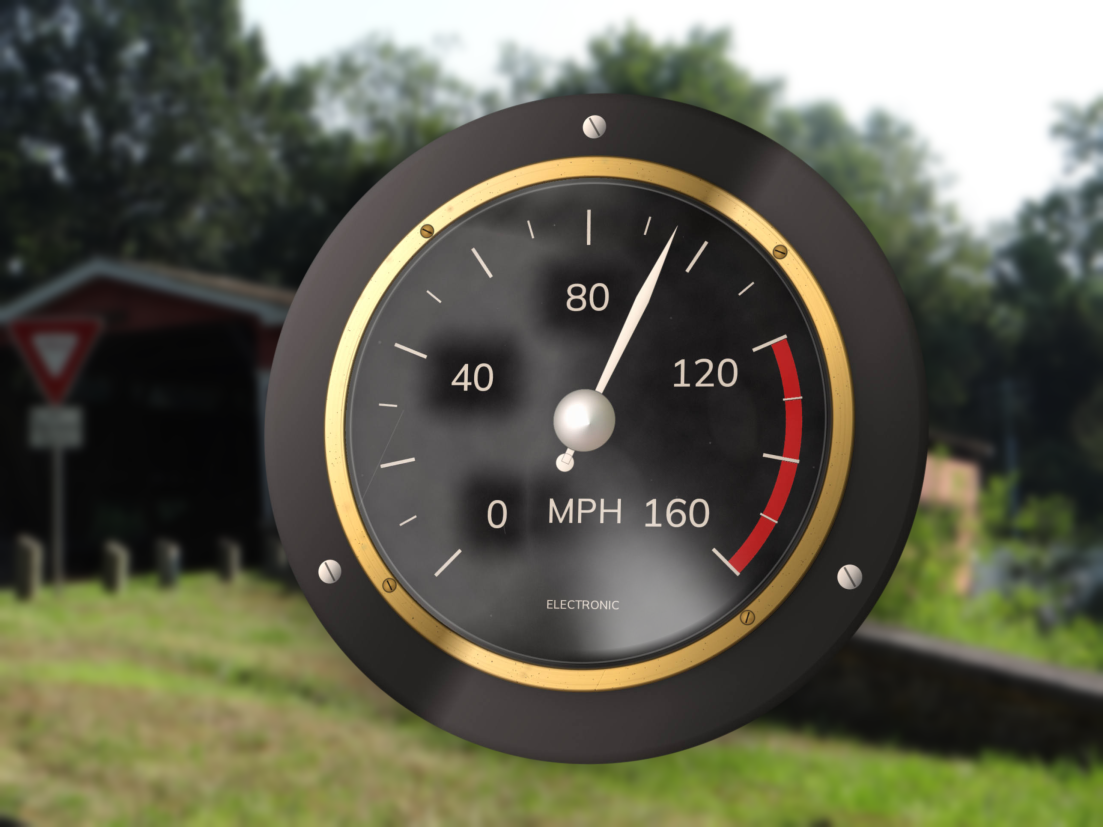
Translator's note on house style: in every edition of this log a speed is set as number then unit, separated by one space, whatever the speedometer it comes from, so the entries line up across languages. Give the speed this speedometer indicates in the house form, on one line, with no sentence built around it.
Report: 95 mph
